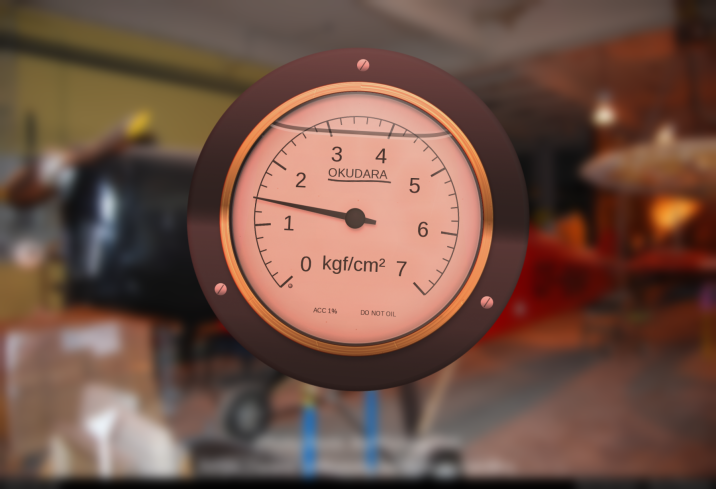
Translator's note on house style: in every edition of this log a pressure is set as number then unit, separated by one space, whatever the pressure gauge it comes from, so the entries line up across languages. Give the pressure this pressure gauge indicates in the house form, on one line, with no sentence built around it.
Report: 1.4 kg/cm²
